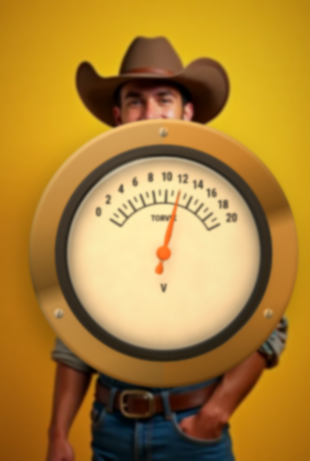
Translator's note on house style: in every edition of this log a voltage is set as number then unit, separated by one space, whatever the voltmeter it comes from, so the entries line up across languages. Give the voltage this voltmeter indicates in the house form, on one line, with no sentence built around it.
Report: 12 V
